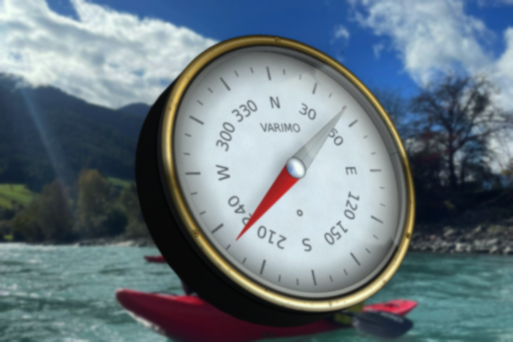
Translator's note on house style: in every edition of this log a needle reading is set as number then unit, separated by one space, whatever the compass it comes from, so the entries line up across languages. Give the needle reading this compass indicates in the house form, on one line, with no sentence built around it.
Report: 230 °
